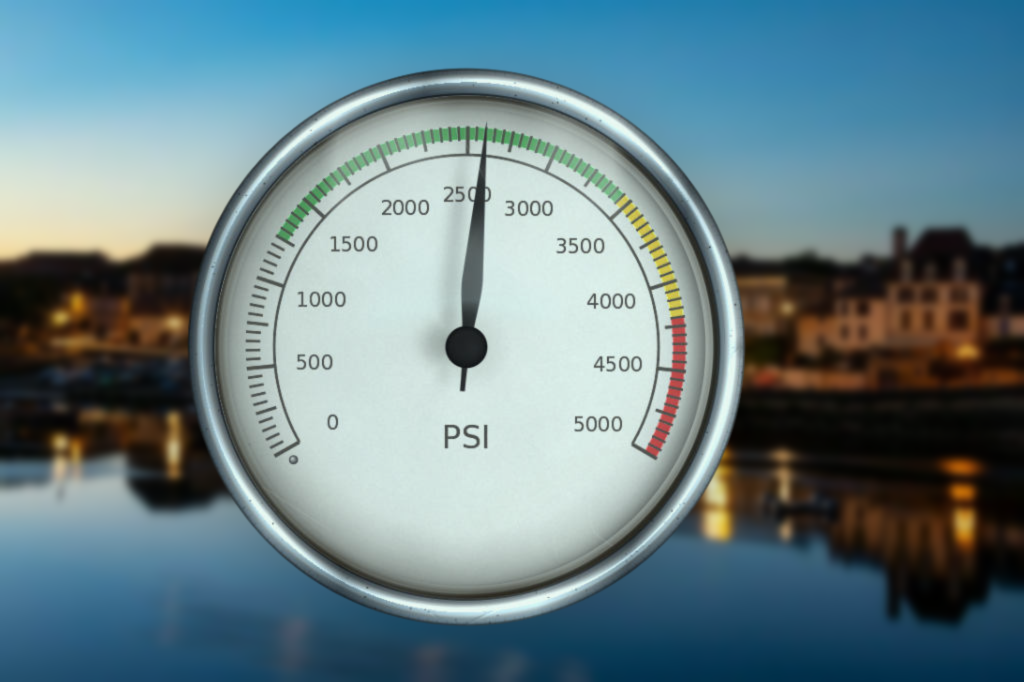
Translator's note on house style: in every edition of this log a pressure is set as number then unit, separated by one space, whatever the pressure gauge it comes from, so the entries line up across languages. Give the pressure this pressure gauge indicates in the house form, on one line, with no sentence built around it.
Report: 2600 psi
